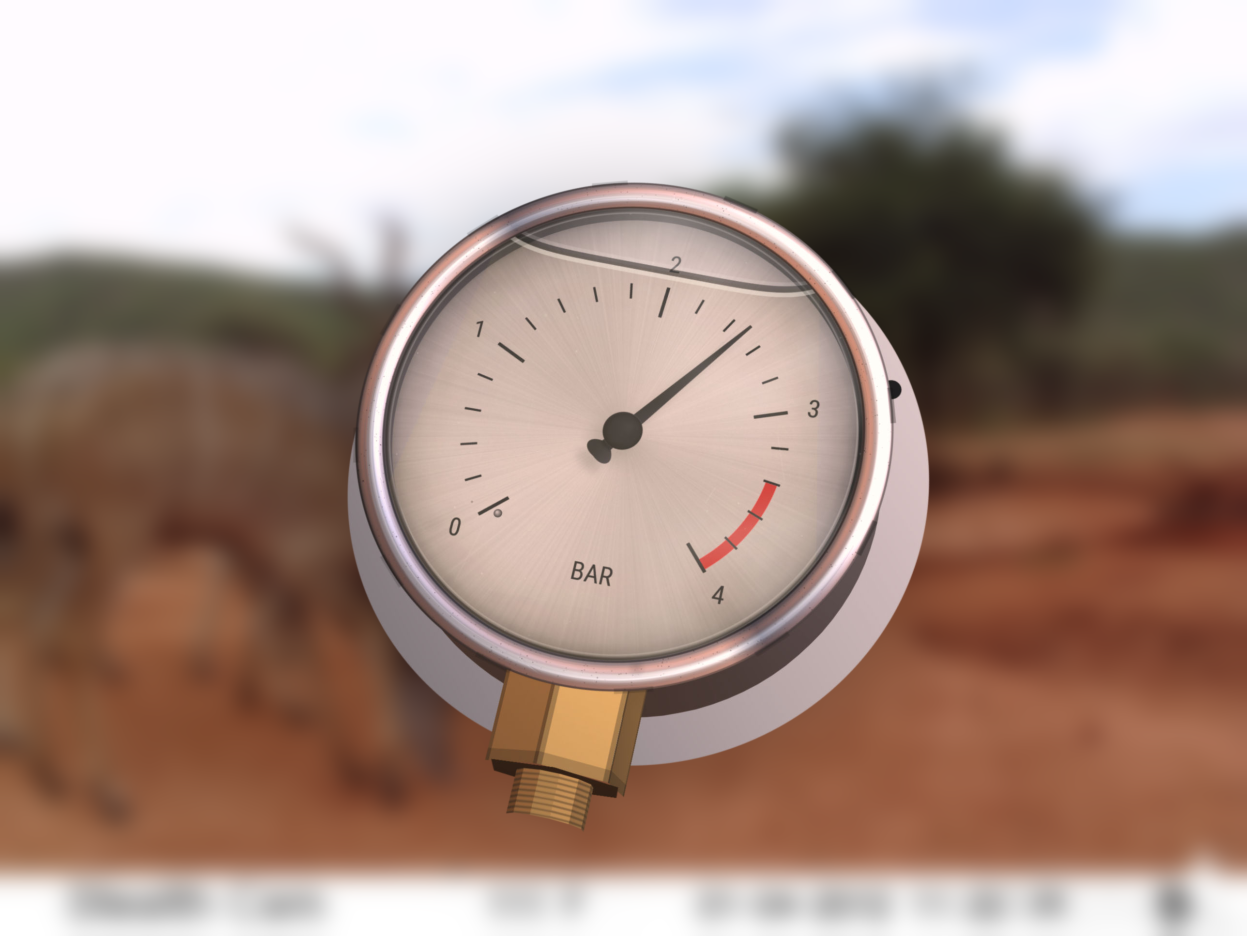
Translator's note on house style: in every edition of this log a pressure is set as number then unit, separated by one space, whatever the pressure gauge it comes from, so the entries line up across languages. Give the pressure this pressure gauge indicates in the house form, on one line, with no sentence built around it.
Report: 2.5 bar
